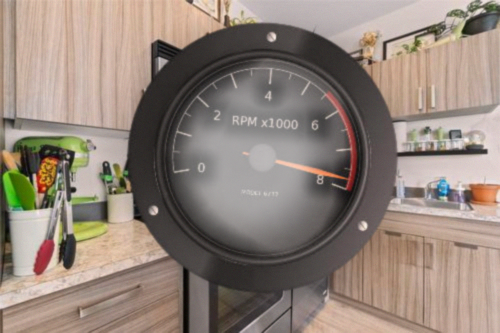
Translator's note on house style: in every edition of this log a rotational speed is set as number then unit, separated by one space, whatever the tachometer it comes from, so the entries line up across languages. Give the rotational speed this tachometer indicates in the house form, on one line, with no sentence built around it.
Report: 7750 rpm
